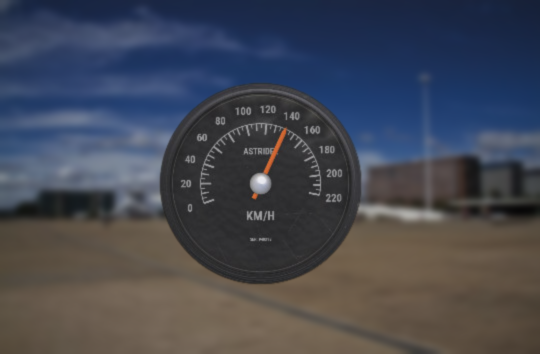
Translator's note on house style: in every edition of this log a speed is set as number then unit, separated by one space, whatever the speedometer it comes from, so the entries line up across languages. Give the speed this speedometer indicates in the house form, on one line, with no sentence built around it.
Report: 140 km/h
